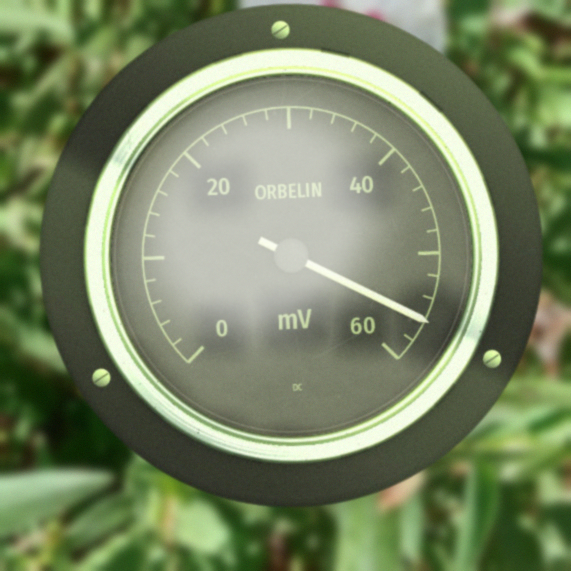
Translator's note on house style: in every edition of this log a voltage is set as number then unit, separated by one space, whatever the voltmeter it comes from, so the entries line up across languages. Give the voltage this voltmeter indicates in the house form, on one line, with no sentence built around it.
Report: 56 mV
